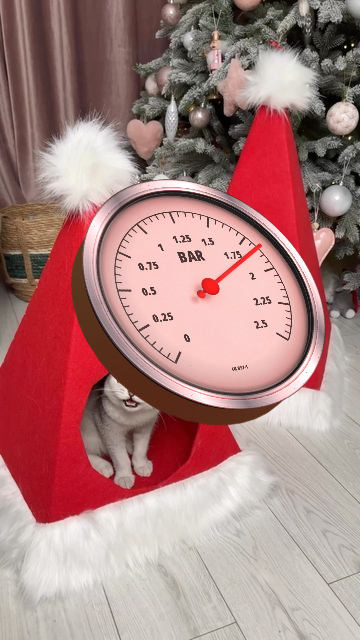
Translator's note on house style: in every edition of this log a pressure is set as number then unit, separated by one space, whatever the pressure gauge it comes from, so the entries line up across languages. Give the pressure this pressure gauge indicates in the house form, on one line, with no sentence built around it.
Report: 1.85 bar
